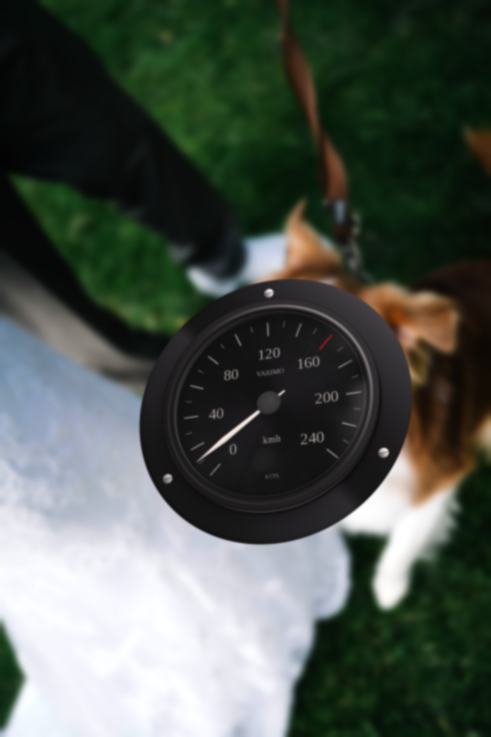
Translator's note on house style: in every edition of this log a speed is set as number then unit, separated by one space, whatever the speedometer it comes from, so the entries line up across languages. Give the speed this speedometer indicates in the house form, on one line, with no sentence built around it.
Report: 10 km/h
